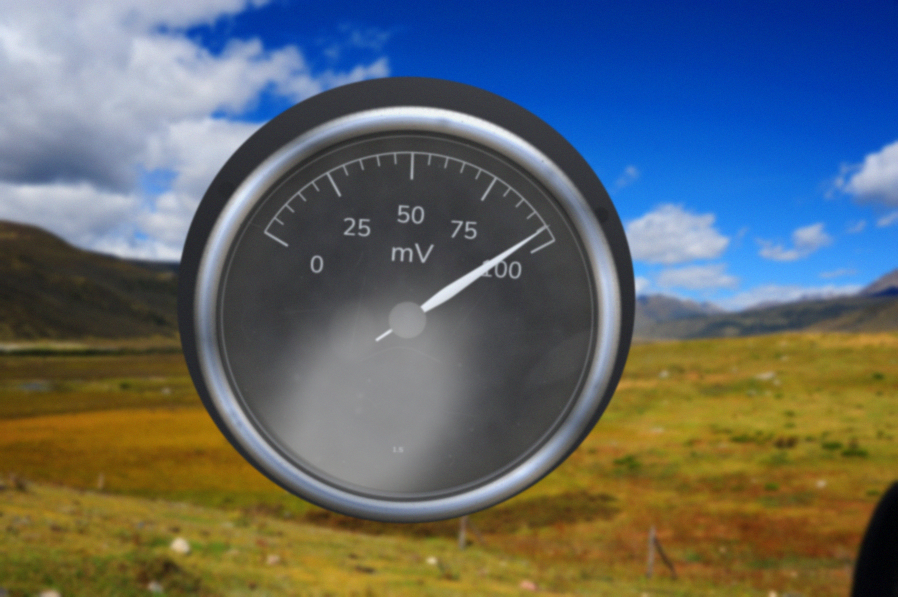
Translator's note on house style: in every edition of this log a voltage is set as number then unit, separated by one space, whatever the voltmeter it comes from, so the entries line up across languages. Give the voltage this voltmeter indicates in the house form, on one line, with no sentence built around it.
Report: 95 mV
